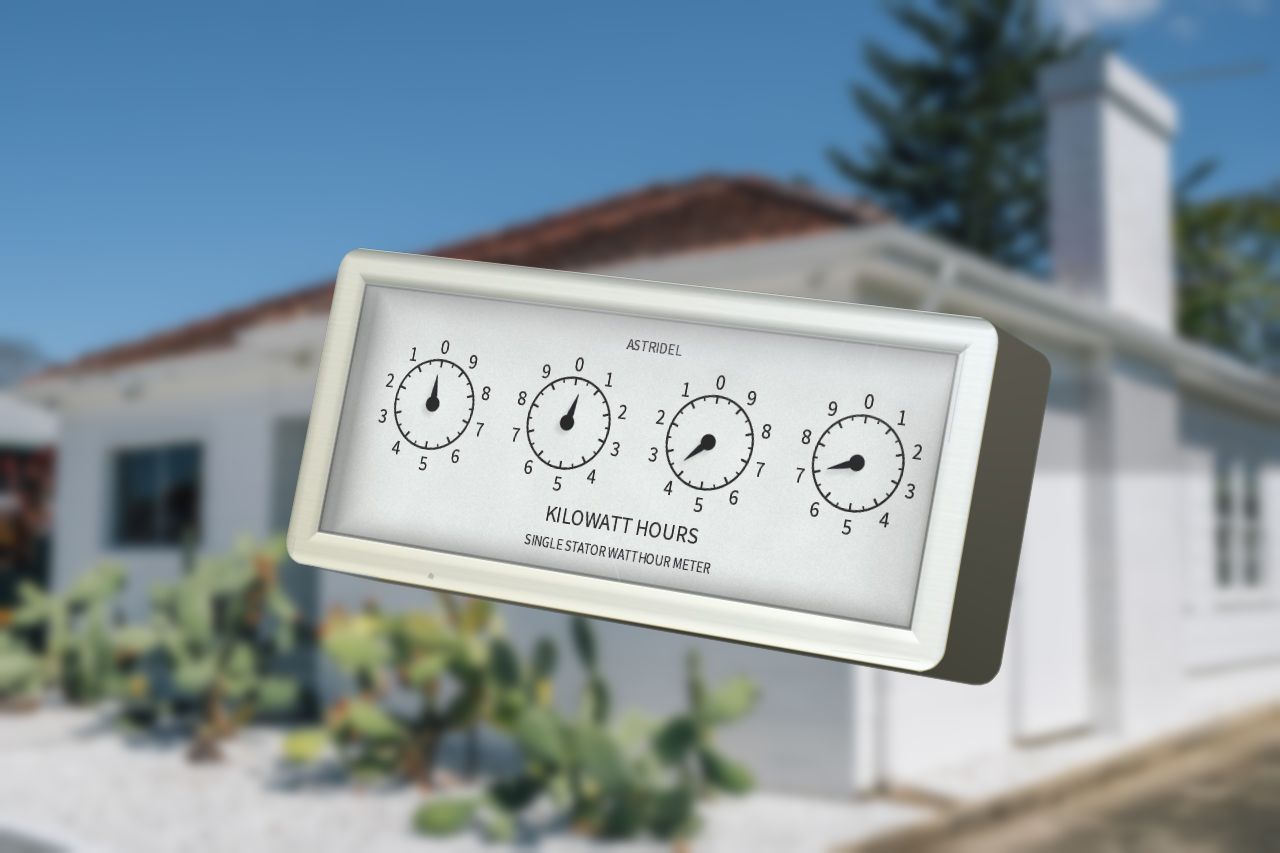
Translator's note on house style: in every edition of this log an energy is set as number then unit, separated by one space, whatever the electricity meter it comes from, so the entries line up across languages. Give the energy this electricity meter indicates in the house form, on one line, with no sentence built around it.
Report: 37 kWh
